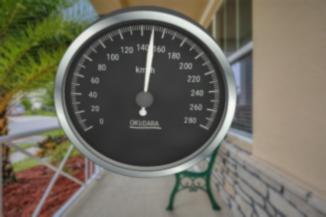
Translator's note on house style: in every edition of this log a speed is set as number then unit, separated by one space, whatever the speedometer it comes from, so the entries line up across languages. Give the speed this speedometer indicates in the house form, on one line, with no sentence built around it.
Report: 150 km/h
